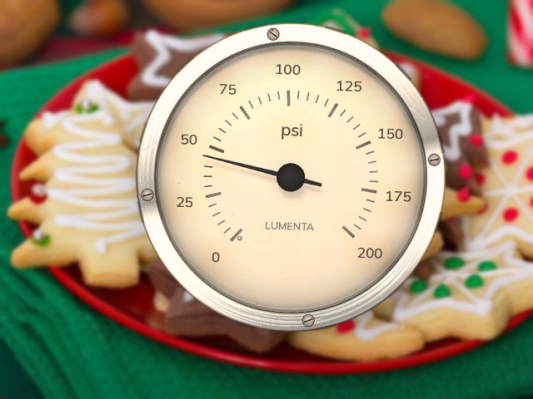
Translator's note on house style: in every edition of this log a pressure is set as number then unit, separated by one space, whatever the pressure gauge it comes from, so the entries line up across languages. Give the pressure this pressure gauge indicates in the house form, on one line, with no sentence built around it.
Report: 45 psi
